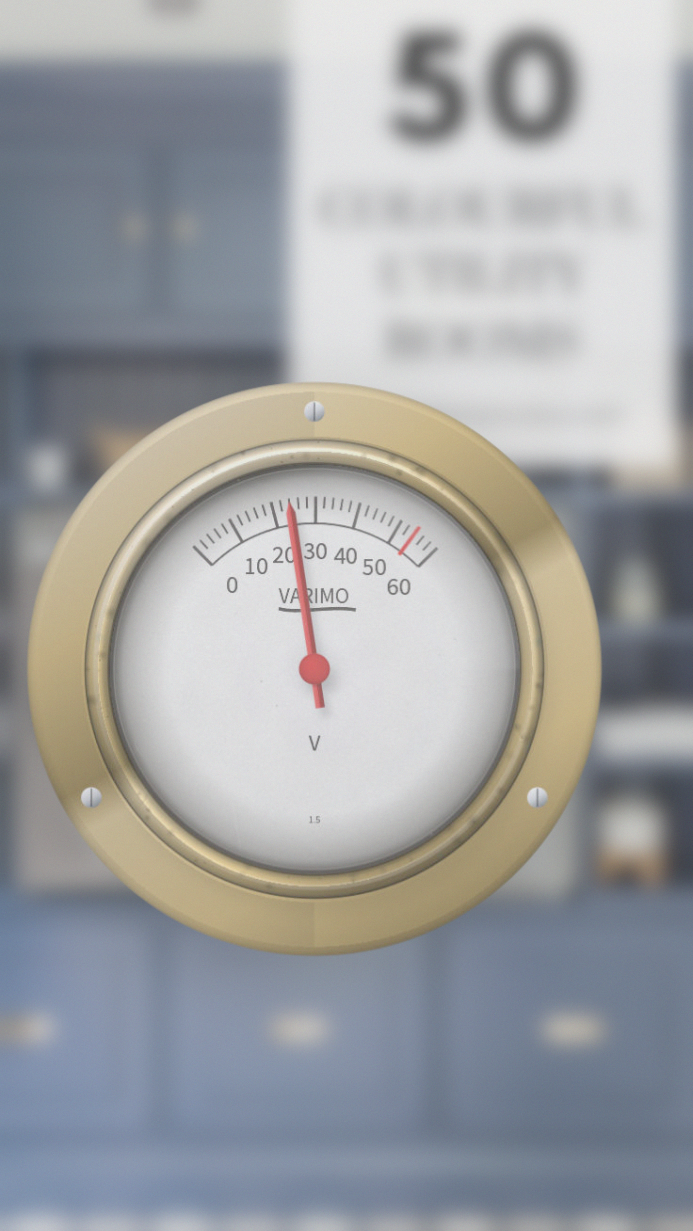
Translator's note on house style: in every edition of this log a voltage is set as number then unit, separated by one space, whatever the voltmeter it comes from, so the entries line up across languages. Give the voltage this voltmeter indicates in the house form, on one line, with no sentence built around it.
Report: 24 V
